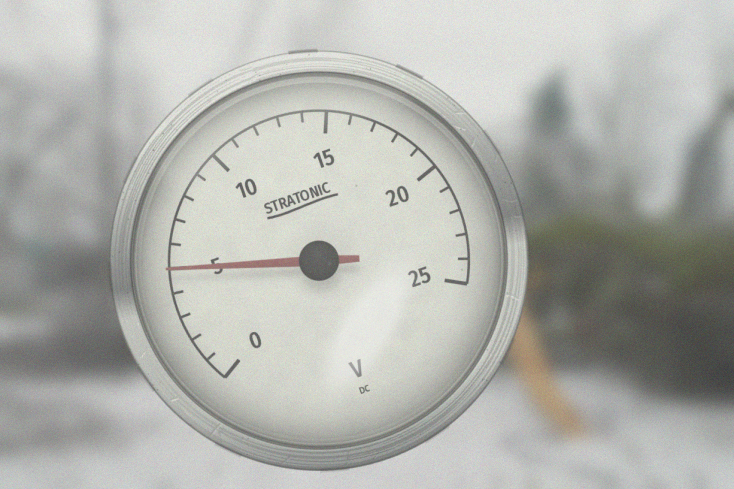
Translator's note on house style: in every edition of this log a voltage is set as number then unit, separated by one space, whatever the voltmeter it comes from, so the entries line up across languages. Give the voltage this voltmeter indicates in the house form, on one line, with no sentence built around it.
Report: 5 V
